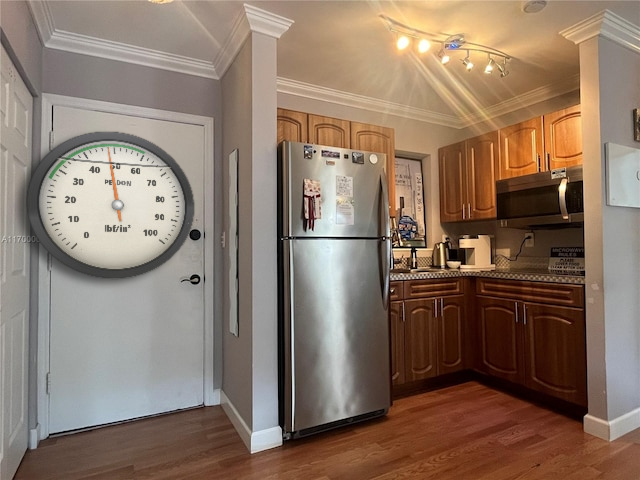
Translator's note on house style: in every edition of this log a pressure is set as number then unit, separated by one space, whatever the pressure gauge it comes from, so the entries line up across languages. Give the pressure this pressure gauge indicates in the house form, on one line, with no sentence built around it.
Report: 48 psi
